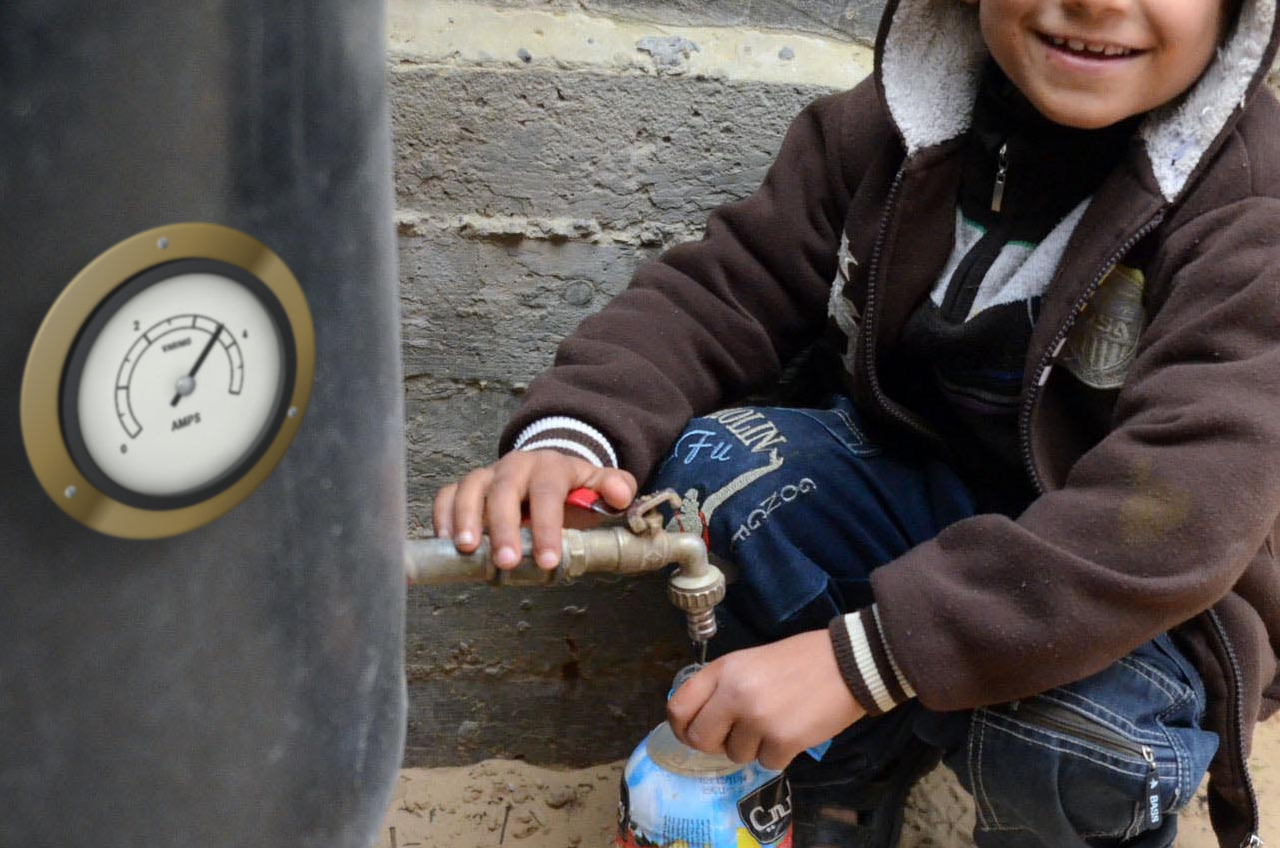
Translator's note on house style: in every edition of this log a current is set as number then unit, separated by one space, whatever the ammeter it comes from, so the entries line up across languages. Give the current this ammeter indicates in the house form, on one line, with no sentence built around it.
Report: 3.5 A
